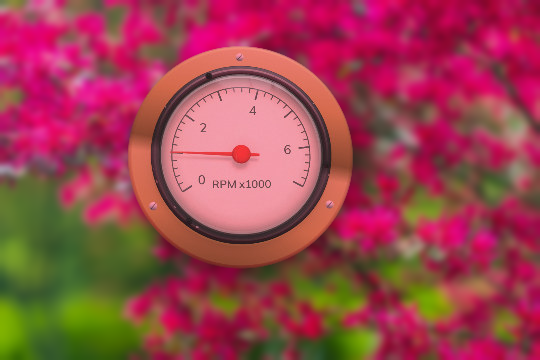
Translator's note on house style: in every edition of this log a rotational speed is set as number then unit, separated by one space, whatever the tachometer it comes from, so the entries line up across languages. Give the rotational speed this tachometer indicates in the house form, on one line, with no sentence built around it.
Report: 1000 rpm
